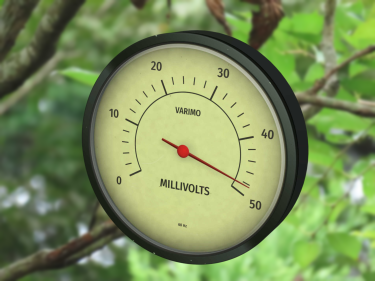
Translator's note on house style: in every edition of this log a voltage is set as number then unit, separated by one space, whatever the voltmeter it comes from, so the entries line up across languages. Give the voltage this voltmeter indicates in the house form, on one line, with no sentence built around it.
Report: 48 mV
